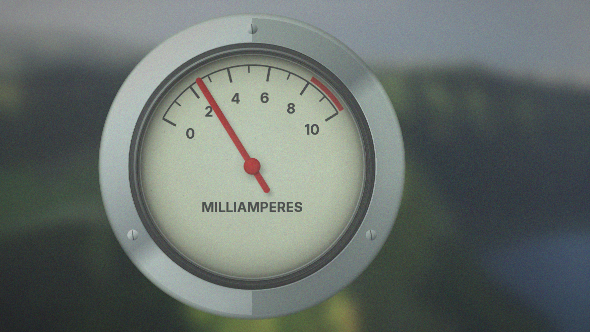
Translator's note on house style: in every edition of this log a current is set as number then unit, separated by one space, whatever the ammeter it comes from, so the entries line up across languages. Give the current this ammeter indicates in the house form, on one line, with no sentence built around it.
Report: 2.5 mA
